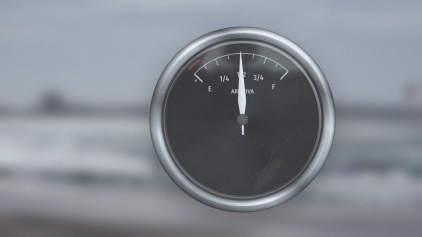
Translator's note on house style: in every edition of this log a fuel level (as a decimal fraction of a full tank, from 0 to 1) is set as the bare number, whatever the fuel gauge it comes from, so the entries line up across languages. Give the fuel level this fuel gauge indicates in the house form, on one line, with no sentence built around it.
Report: 0.5
